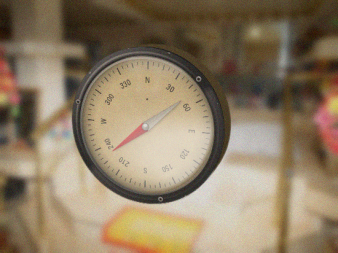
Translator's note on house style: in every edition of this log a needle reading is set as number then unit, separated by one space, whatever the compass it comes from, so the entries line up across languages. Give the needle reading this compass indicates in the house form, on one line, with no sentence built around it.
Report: 230 °
